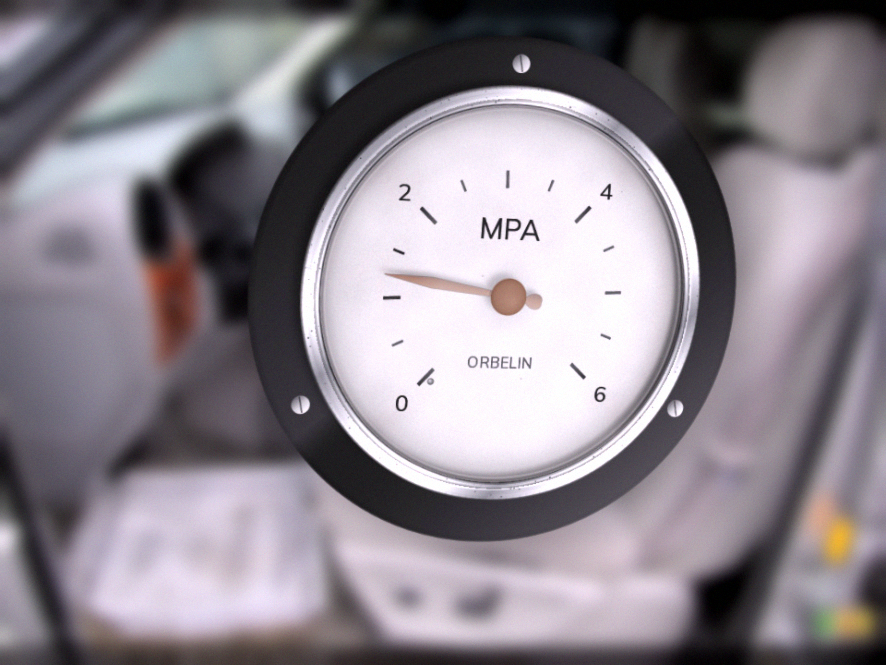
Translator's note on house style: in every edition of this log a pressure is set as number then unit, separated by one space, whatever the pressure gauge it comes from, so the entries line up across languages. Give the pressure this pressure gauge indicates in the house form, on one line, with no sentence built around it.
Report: 1.25 MPa
